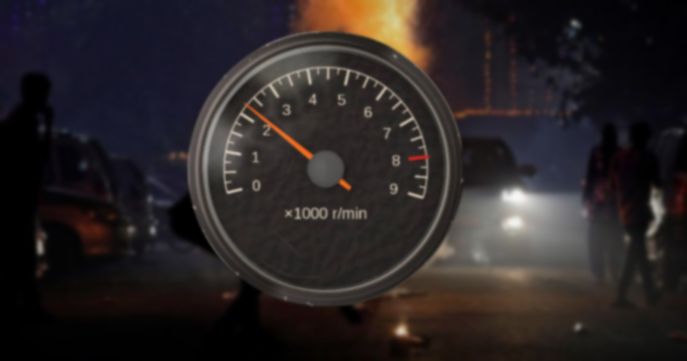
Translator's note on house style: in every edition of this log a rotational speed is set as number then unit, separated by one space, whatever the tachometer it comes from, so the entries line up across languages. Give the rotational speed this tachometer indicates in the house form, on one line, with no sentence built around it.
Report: 2250 rpm
